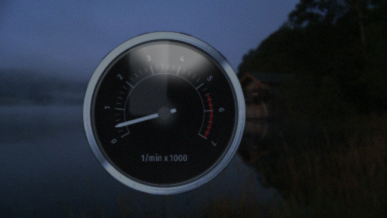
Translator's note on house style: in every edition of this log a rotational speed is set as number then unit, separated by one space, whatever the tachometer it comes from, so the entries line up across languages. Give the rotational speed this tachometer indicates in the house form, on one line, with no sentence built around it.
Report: 400 rpm
